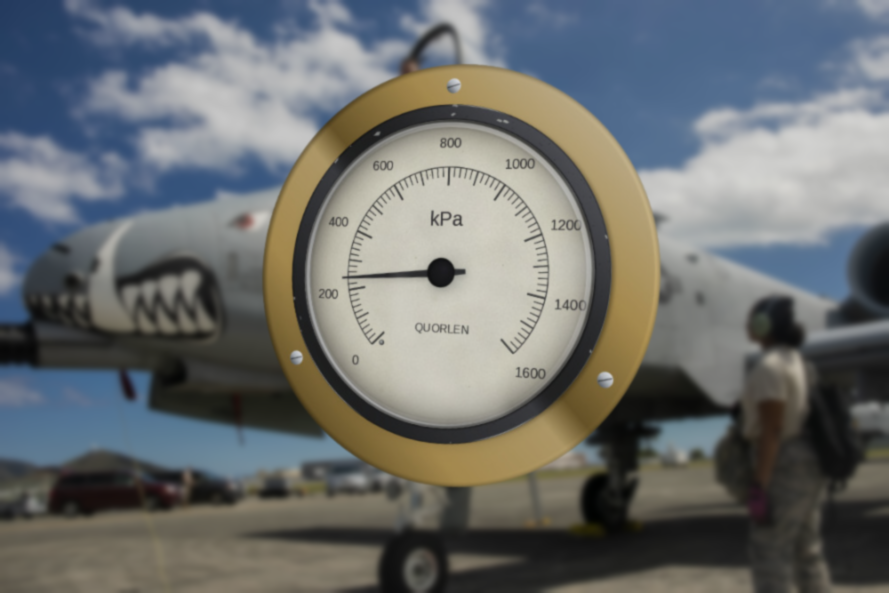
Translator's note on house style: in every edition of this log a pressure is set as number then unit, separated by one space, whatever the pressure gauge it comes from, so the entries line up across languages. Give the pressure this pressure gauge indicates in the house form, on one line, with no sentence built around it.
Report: 240 kPa
